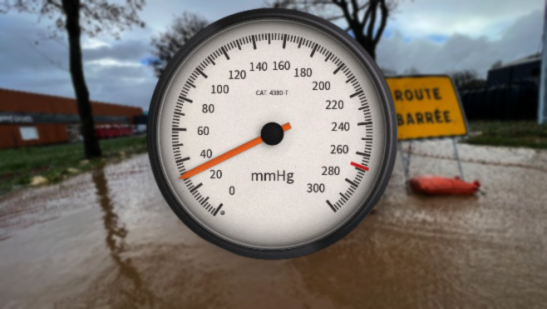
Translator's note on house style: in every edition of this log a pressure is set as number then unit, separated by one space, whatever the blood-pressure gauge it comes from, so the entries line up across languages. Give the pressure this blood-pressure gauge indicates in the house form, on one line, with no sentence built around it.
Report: 30 mmHg
